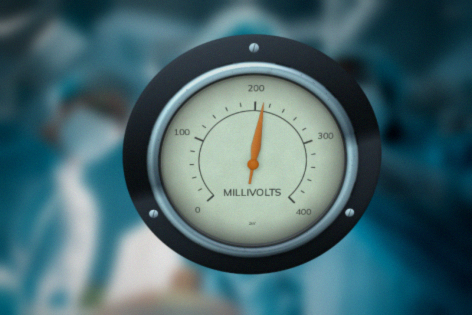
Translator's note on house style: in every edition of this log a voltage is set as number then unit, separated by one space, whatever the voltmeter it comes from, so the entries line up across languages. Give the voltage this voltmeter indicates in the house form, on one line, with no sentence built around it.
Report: 210 mV
